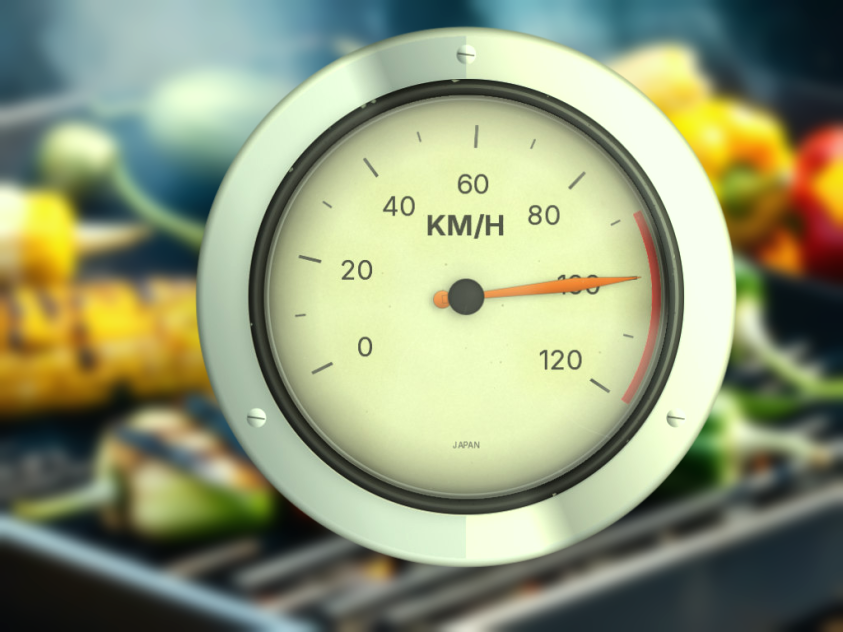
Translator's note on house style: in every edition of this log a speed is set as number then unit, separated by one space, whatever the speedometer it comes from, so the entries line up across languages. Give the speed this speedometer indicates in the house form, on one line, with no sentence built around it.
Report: 100 km/h
